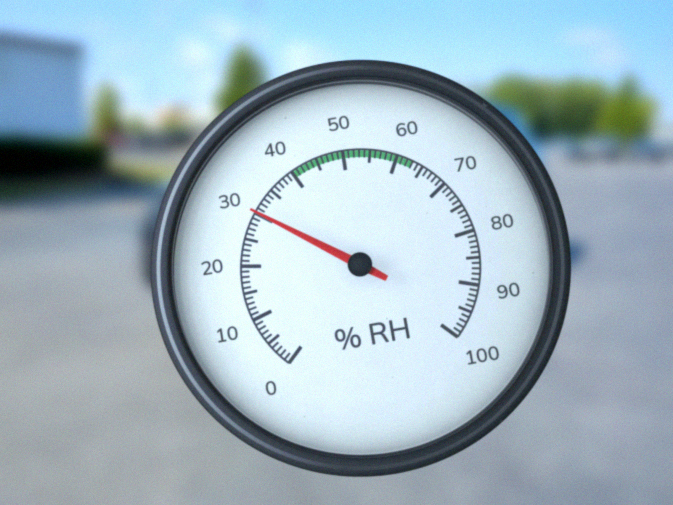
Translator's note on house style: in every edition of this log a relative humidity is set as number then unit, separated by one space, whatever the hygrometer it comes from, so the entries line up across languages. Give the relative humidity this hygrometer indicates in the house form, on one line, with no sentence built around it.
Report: 30 %
